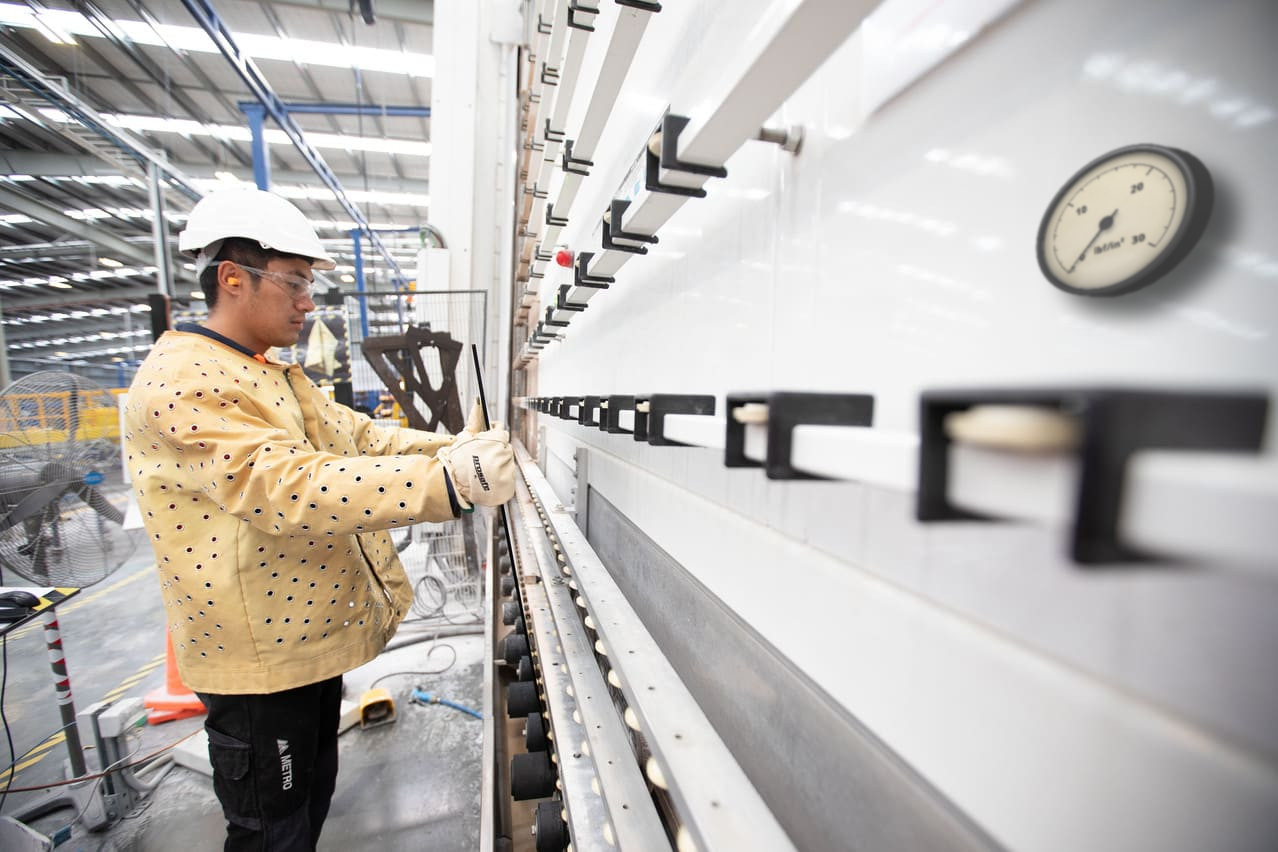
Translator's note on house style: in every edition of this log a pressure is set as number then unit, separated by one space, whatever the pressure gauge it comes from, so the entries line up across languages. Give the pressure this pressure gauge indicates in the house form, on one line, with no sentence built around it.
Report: 0 psi
